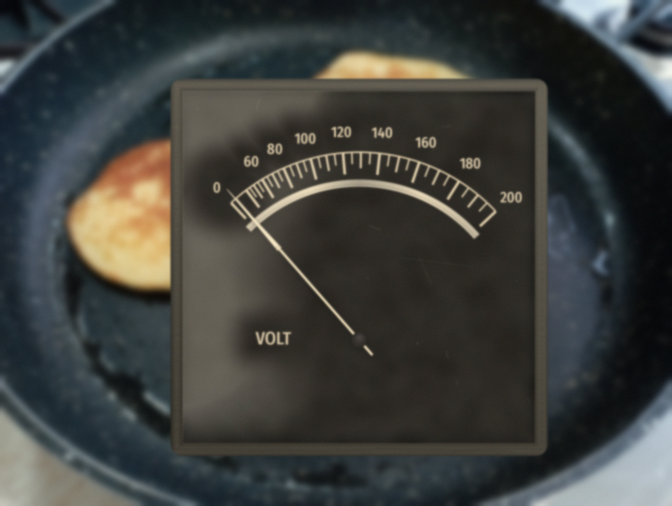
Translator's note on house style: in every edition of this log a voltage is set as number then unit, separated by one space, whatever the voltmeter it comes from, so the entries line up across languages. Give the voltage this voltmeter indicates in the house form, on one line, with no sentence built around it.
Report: 20 V
